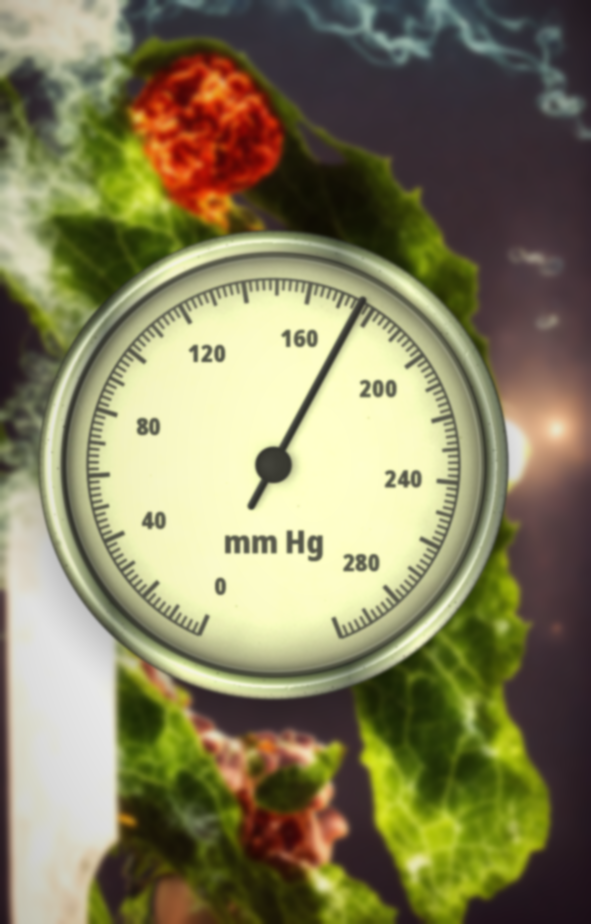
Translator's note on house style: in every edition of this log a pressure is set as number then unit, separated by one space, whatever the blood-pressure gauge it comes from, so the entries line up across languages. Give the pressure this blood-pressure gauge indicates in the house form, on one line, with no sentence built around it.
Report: 176 mmHg
